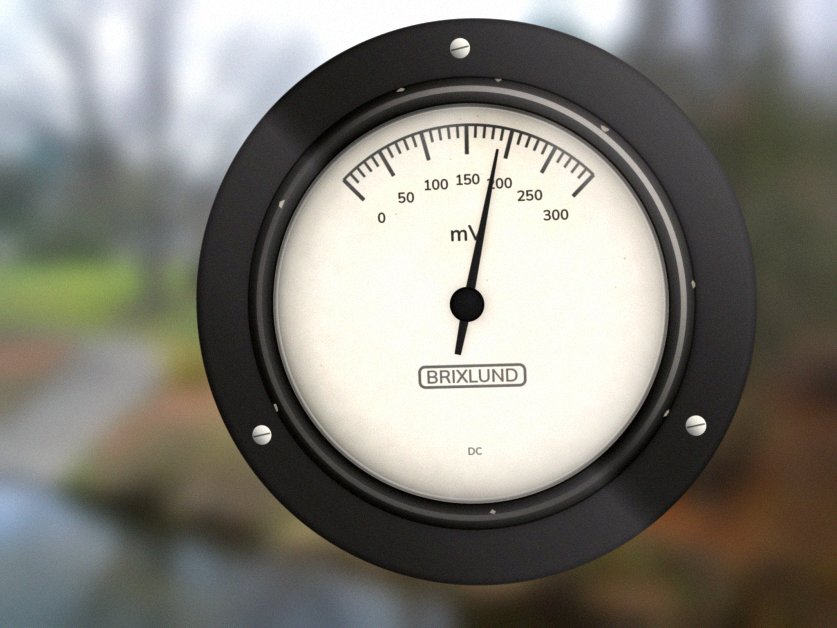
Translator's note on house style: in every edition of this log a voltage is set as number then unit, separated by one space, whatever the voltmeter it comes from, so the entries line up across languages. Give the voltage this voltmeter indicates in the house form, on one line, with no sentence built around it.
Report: 190 mV
